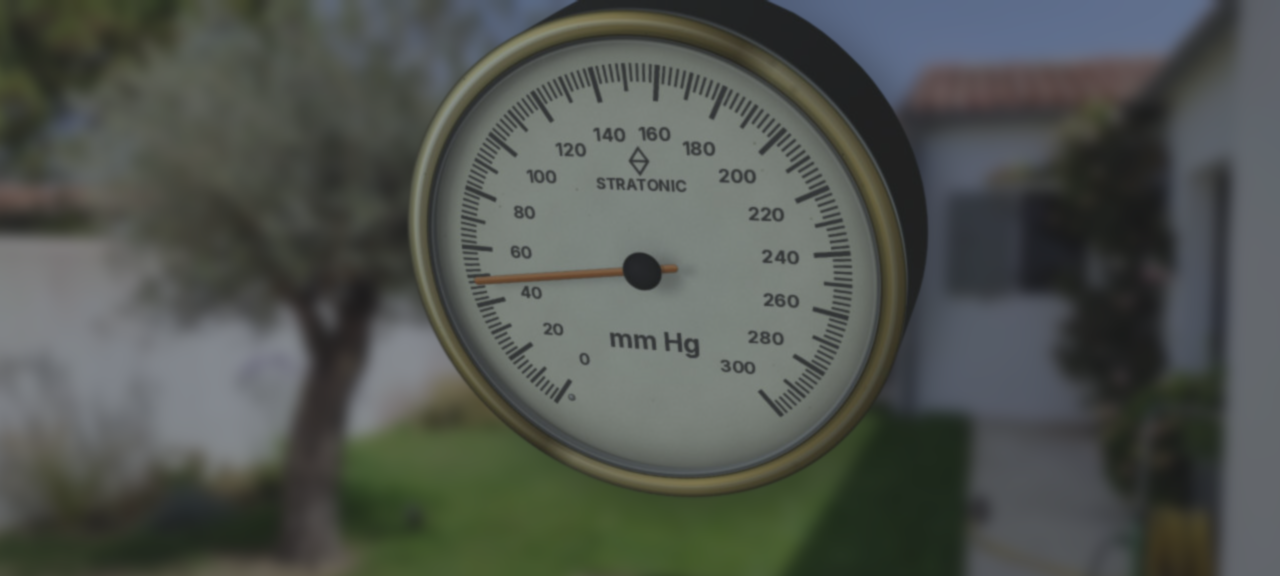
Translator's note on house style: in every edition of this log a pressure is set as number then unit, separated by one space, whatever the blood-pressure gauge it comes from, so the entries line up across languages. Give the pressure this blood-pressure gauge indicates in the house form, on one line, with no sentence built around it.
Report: 50 mmHg
